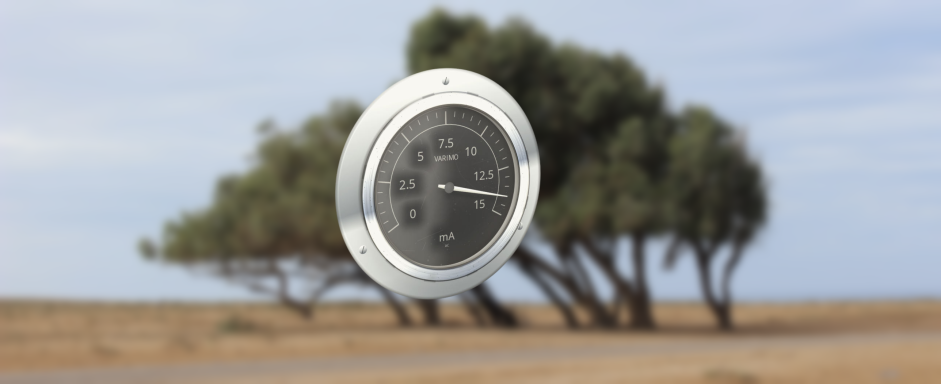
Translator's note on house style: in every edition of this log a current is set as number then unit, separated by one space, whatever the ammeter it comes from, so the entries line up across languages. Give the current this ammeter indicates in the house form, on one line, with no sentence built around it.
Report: 14 mA
